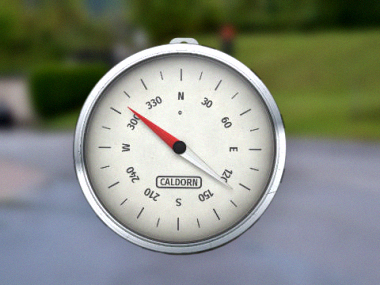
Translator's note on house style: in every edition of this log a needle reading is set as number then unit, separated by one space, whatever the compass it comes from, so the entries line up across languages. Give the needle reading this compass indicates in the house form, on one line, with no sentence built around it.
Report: 307.5 °
